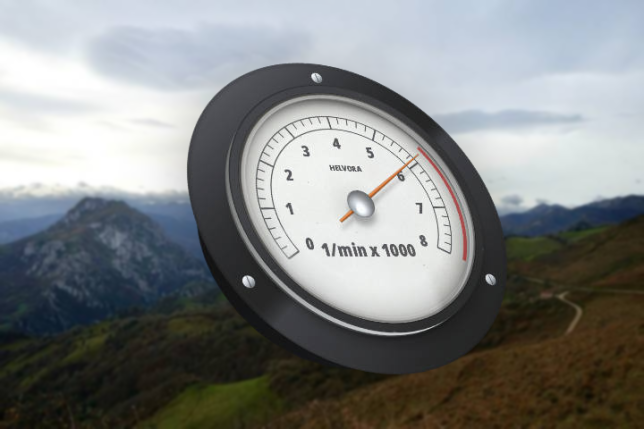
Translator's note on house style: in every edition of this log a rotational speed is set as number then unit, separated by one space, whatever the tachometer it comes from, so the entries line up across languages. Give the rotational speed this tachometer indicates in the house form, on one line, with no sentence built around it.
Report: 5900 rpm
